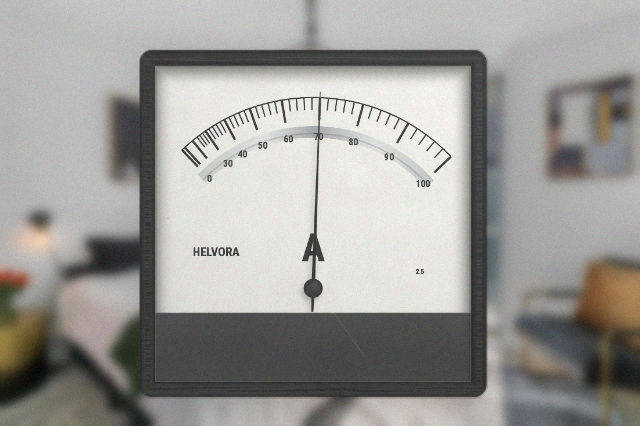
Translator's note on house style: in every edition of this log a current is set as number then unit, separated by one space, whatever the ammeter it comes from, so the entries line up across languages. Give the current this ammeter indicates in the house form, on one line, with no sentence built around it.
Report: 70 A
